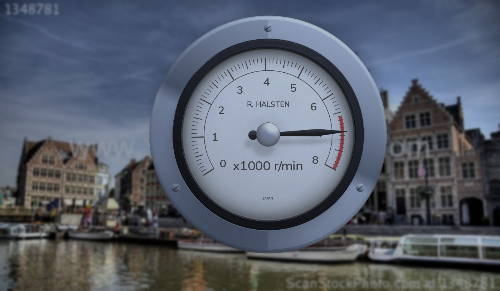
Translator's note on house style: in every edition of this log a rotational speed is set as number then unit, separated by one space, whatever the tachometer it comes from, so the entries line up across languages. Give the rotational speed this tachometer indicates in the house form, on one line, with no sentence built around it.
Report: 7000 rpm
